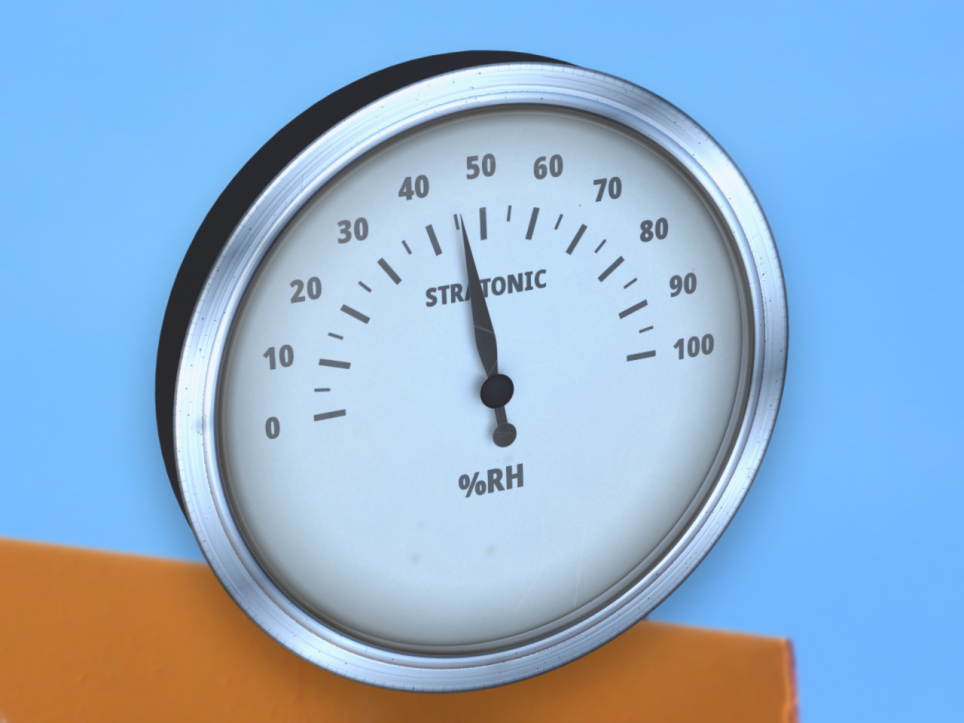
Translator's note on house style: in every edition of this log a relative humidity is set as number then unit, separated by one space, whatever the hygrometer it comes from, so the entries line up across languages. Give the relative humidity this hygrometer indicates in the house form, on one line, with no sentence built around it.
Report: 45 %
